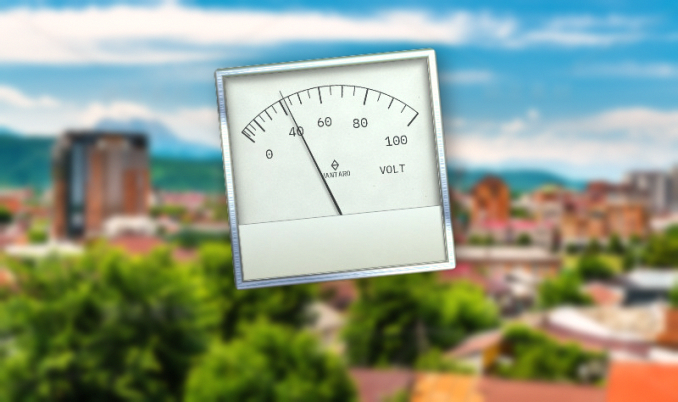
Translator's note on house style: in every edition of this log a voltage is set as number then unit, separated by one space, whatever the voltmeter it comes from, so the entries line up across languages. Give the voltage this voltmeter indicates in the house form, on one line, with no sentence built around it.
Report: 42.5 V
